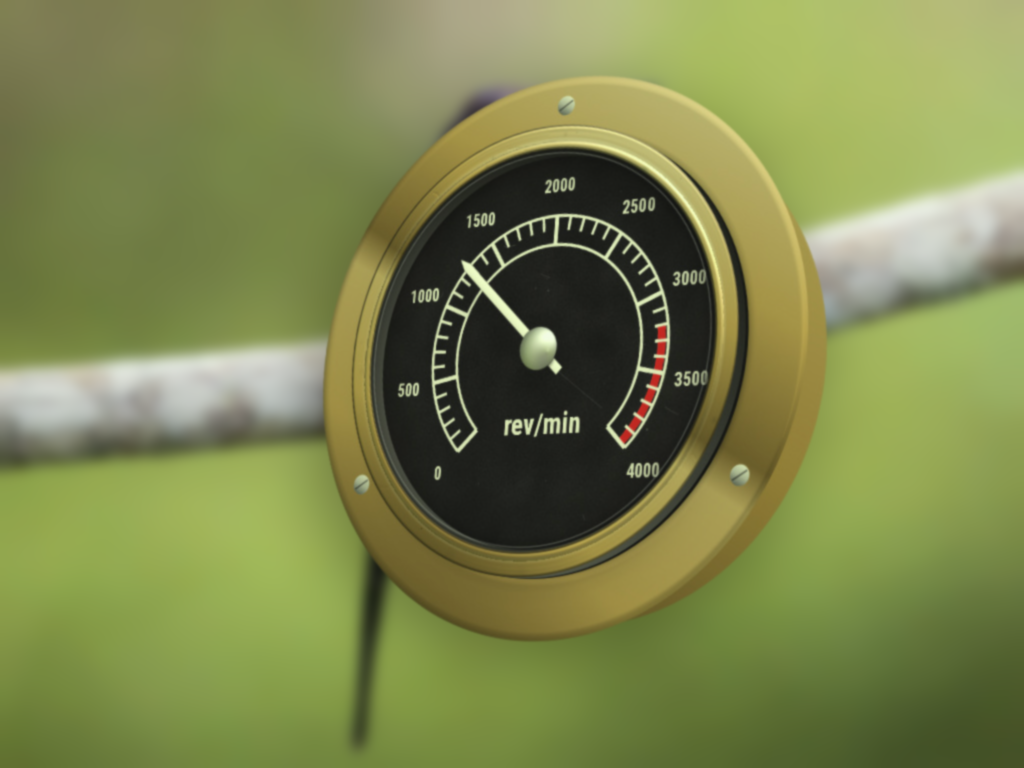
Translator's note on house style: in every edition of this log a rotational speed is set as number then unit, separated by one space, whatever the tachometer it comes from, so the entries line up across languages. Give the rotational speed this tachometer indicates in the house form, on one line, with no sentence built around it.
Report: 1300 rpm
